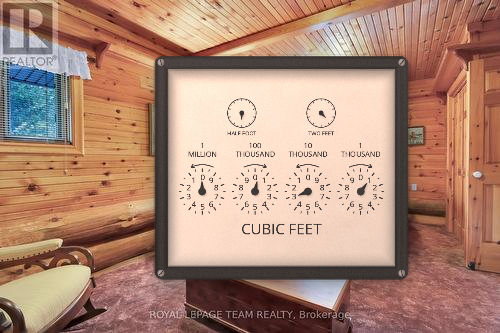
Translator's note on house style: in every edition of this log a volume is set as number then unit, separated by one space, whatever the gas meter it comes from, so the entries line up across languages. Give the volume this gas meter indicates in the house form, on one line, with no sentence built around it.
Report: 3100 ft³
